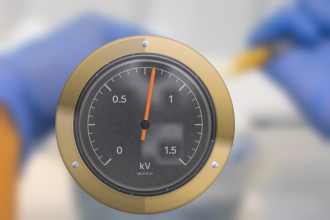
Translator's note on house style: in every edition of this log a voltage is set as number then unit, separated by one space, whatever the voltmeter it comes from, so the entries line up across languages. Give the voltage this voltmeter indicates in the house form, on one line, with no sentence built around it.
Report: 0.8 kV
